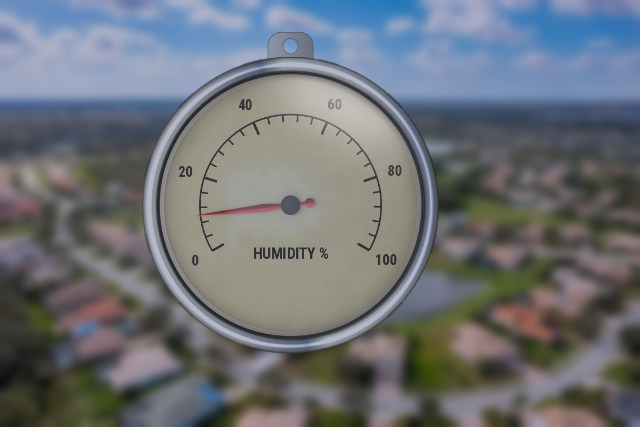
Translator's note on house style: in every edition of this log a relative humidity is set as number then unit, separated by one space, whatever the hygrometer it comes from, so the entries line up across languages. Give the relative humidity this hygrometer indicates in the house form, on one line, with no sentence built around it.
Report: 10 %
